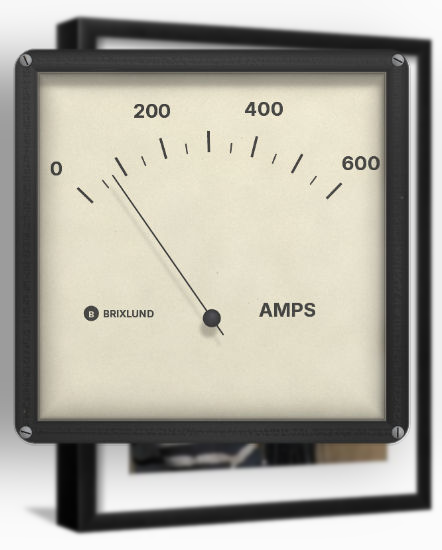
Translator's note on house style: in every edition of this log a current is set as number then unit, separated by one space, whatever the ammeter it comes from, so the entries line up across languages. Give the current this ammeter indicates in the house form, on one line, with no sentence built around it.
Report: 75 A
